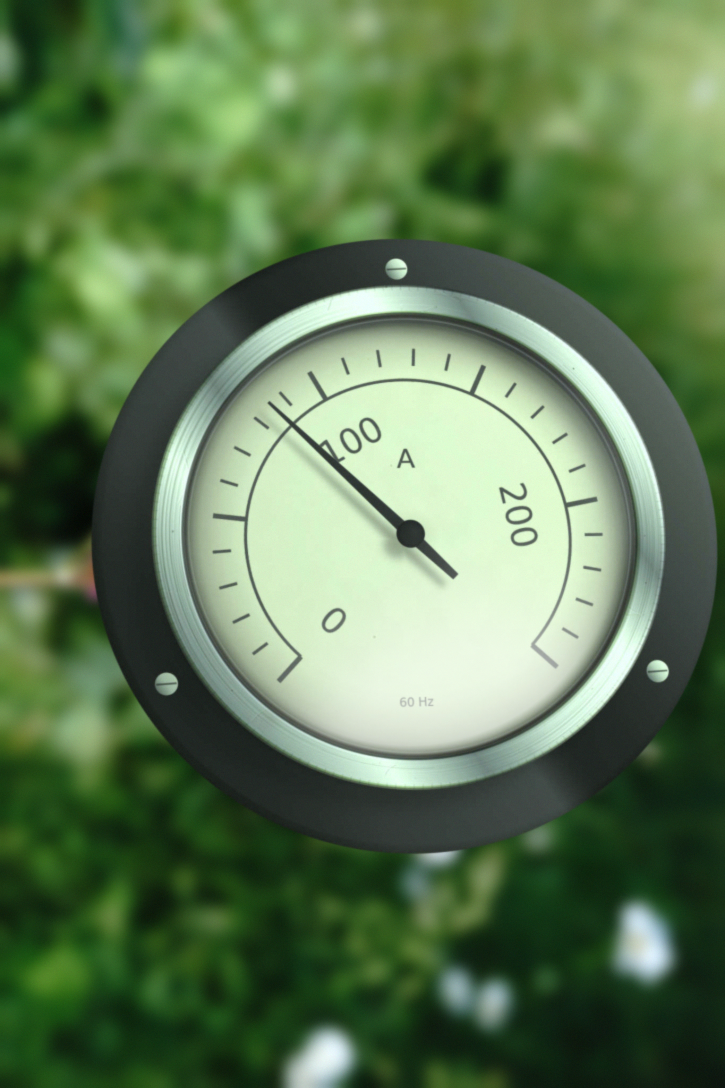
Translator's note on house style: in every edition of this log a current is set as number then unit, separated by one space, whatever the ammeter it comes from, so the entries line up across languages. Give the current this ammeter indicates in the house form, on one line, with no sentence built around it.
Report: 85 A
